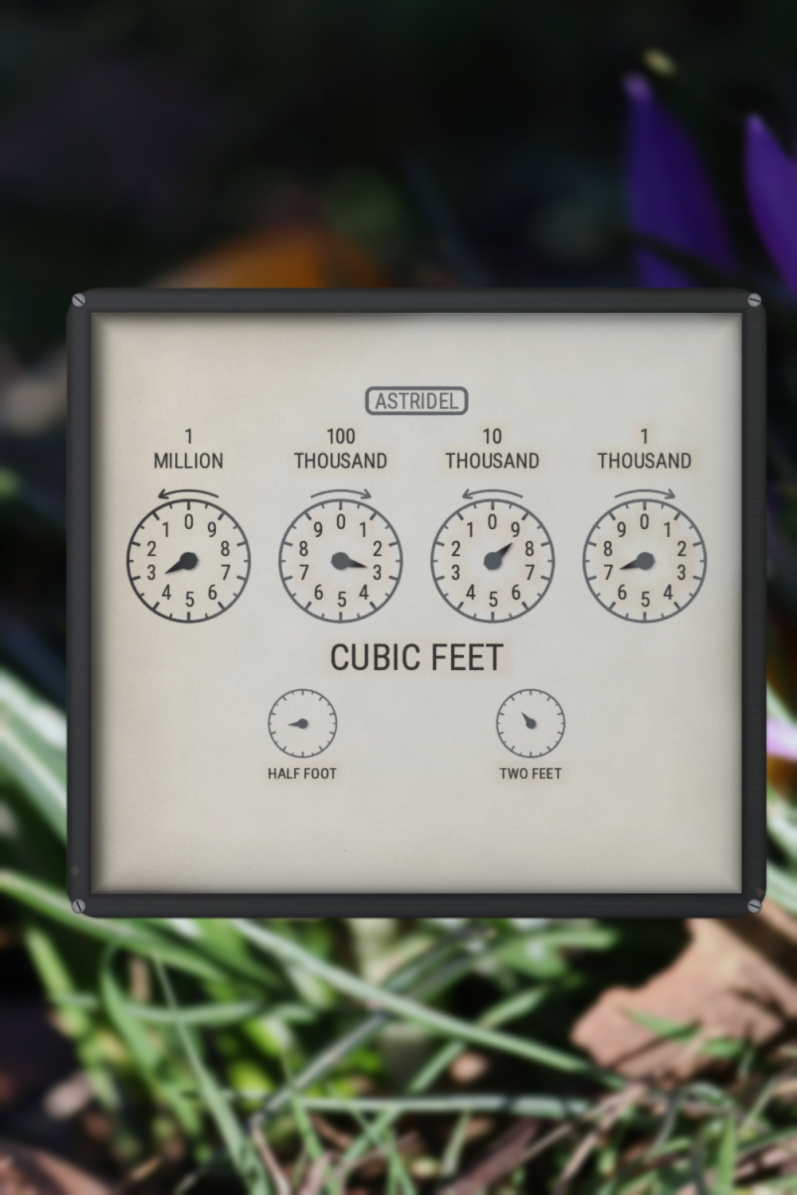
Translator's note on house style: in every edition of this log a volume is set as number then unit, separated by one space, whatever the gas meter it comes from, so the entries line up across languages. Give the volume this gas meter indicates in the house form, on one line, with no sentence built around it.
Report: 328700 ft³
